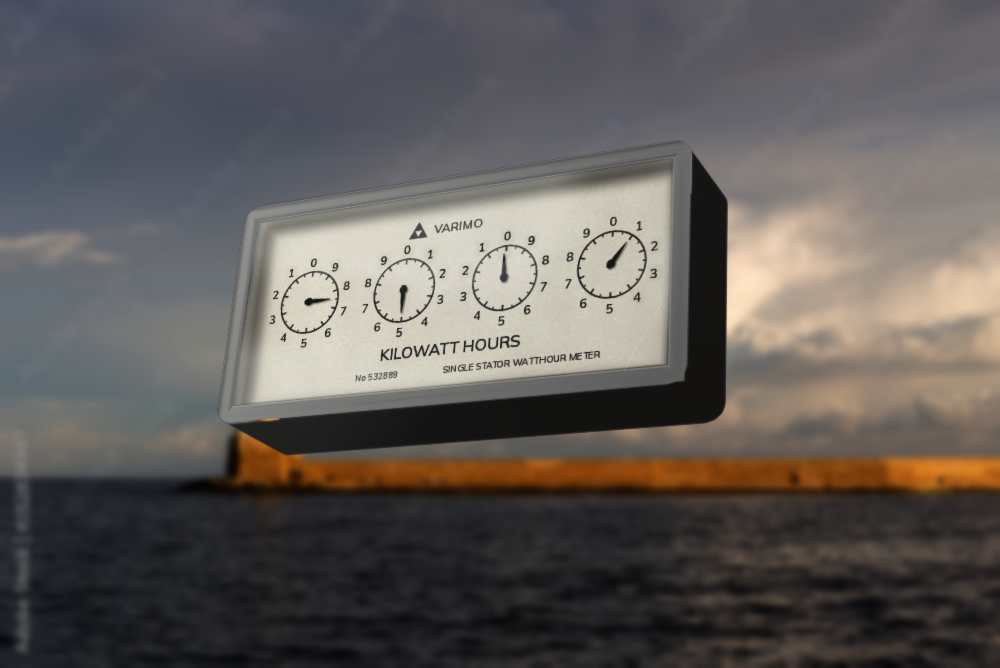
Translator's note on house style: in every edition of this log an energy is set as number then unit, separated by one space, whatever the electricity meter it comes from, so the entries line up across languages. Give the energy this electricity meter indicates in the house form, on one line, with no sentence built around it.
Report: 7501 kWh
